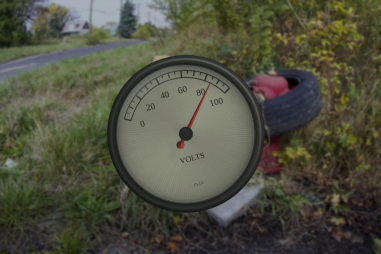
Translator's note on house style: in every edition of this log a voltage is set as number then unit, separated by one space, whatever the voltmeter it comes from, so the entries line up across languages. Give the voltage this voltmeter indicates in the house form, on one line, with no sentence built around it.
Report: 85 V
